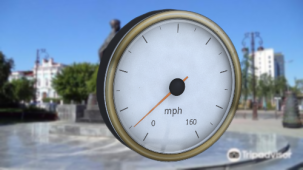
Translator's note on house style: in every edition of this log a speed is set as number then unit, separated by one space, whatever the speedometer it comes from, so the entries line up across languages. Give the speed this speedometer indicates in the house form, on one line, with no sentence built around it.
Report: 10 mph
